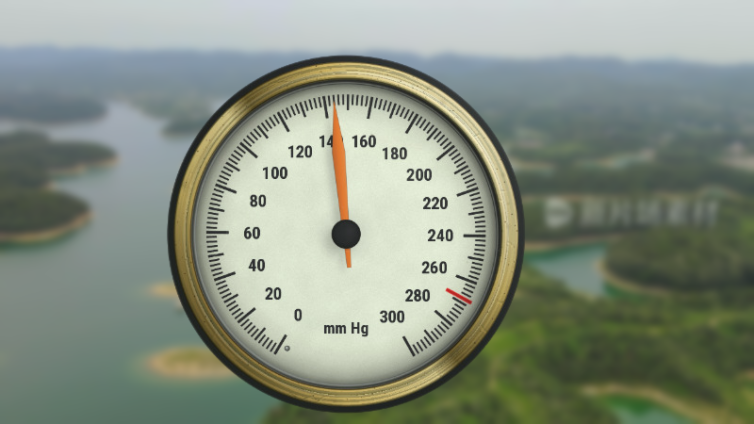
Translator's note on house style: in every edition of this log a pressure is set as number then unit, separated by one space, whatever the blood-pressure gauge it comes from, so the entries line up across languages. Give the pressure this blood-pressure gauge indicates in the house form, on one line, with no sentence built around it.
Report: 144 mmHg
